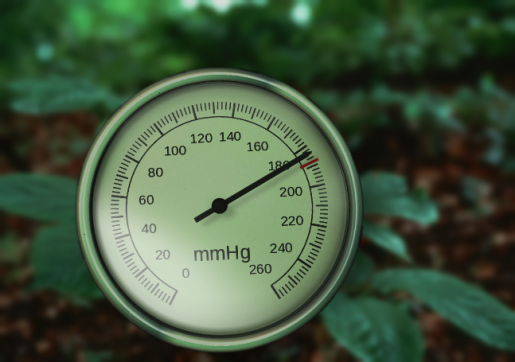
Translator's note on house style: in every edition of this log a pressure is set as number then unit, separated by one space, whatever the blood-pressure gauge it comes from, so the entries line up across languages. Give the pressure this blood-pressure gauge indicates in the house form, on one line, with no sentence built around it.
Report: 184 mmHg
